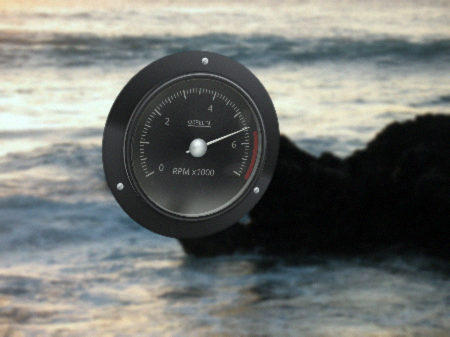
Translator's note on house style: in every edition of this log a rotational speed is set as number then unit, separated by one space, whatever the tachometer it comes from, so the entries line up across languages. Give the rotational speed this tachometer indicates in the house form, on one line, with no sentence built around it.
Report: 5500 rpm
